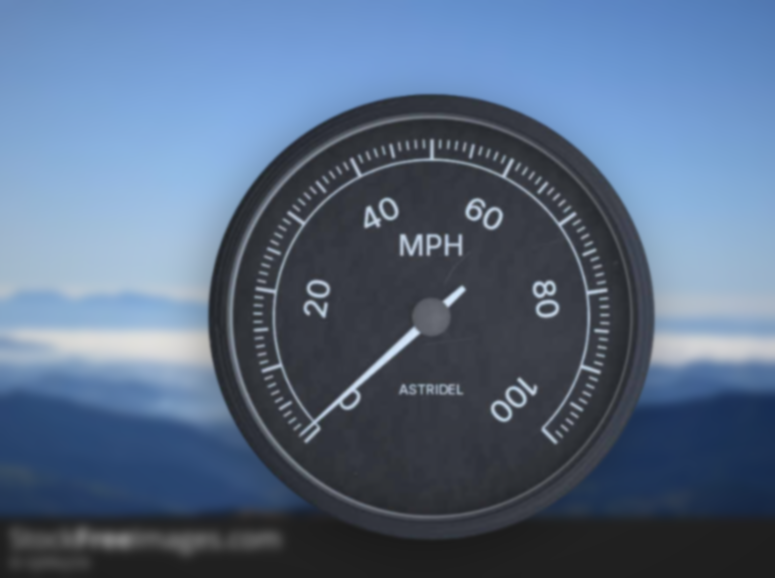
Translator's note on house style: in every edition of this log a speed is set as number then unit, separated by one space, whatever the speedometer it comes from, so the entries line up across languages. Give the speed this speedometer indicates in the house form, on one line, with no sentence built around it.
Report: 1 mph
